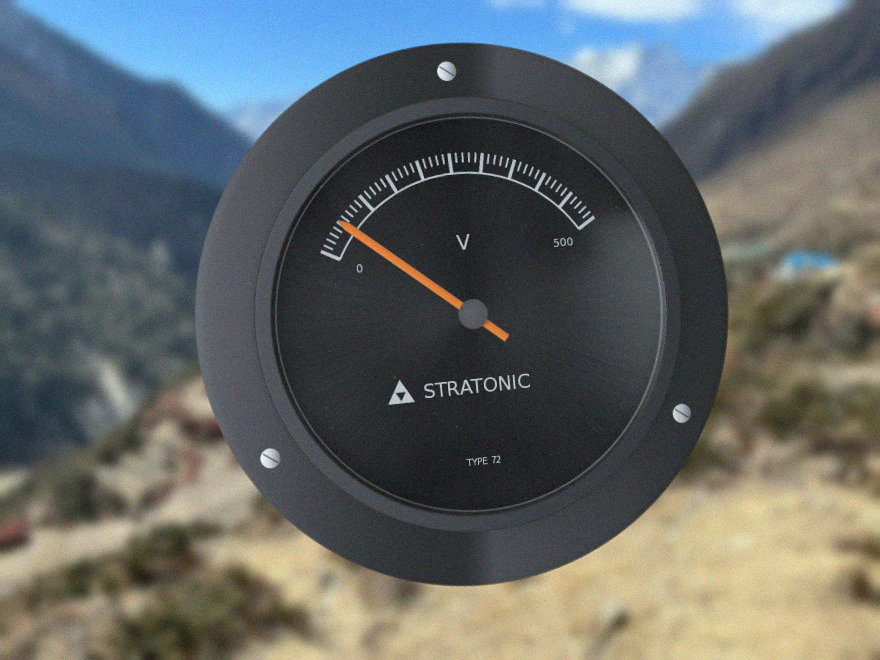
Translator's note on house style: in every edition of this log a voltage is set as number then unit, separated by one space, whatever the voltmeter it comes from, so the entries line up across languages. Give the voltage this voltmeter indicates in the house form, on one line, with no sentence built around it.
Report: 50 V
